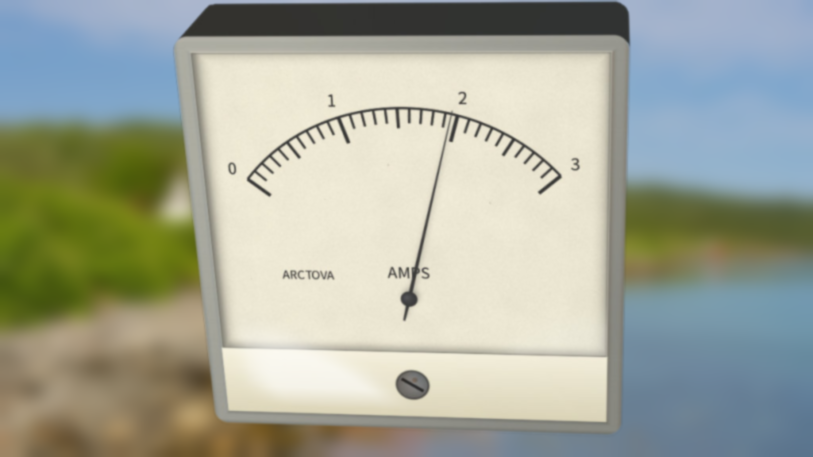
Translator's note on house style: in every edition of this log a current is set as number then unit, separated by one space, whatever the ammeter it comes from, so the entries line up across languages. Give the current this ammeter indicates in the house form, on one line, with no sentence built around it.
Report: 1.95 A
